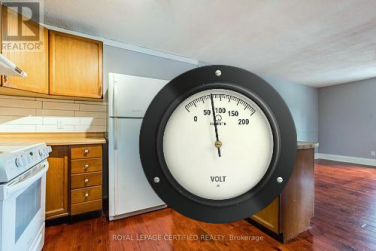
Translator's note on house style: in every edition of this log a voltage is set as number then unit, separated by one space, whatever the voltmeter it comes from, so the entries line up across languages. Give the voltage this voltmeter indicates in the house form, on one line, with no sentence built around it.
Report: 75 V
